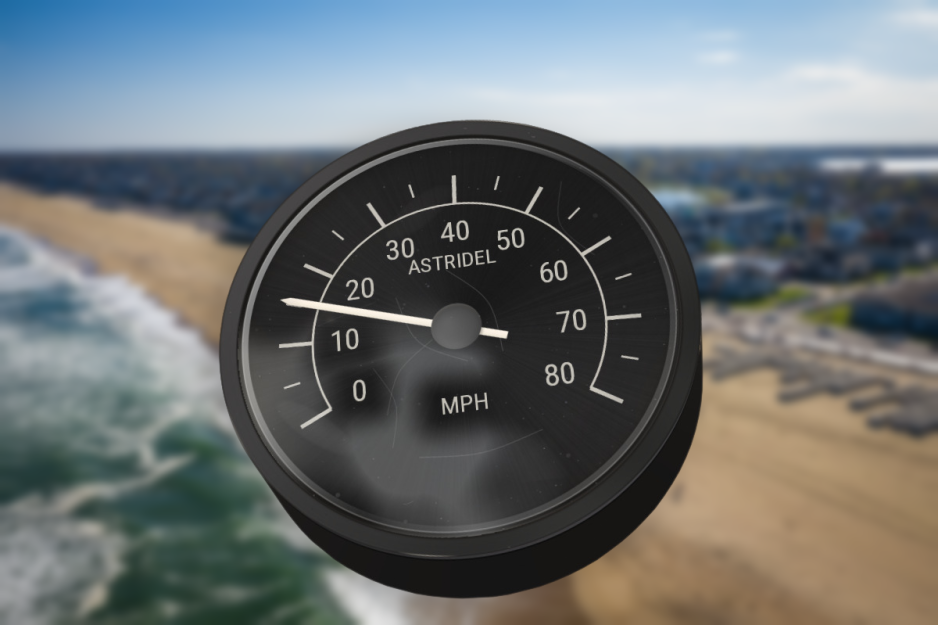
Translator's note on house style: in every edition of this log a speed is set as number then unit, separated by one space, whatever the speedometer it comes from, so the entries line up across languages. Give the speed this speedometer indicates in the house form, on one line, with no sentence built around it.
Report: 15 mph
